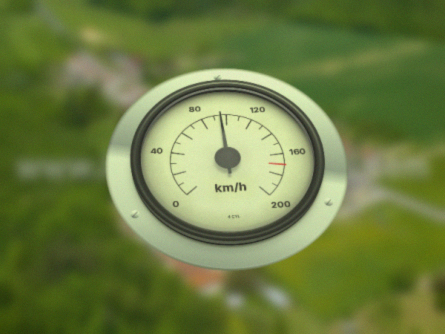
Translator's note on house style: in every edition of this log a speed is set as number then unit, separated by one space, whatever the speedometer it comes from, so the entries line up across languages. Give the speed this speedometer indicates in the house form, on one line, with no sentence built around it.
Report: 95 km/h
